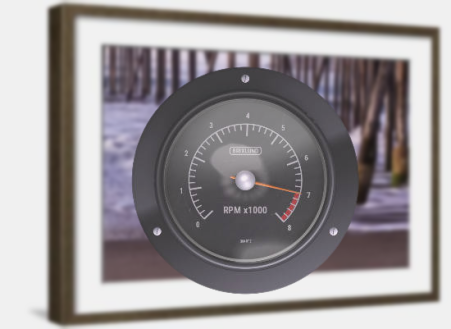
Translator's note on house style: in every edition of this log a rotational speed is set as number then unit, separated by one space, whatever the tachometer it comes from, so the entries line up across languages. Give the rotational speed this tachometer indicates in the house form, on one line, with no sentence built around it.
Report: 7000 rpm
